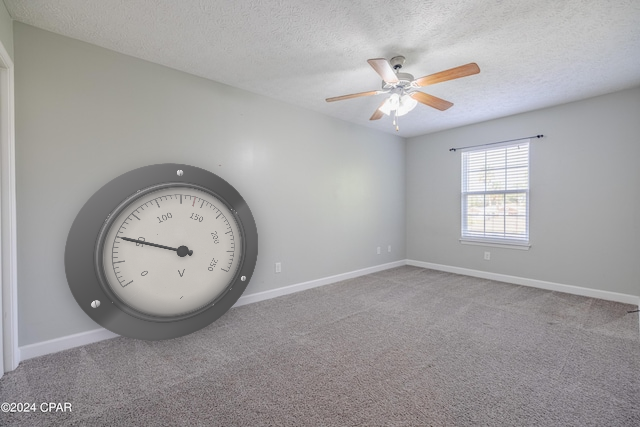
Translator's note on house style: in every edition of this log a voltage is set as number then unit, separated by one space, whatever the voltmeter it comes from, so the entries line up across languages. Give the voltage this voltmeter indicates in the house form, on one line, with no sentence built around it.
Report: 50 V
